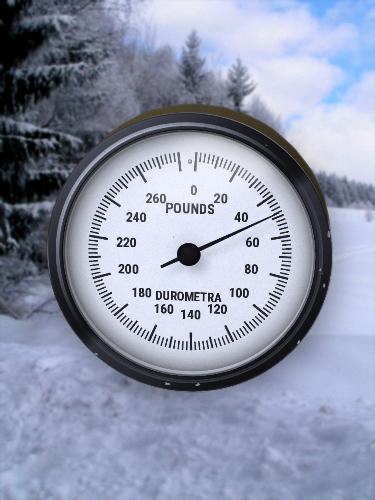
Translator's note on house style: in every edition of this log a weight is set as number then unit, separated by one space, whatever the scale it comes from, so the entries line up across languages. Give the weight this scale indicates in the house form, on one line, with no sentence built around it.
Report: 48 lb
